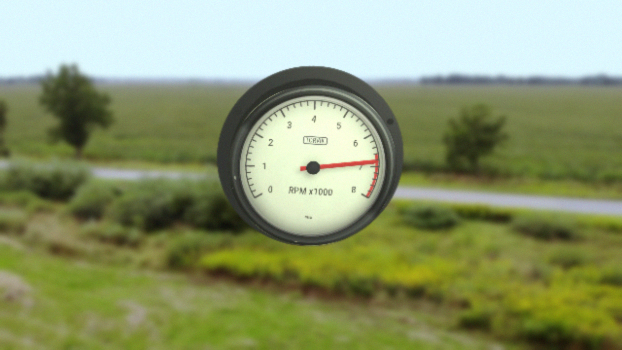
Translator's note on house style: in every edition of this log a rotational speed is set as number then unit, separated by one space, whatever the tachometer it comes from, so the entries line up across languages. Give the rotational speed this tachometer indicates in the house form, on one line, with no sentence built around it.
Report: 6800 rpm
